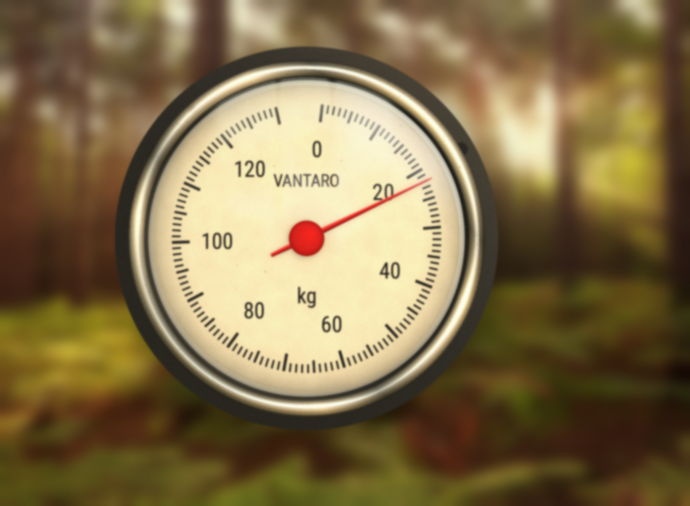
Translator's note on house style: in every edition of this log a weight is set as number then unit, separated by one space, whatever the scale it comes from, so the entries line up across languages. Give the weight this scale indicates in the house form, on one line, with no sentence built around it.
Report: 22 kg
